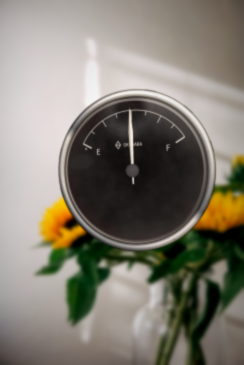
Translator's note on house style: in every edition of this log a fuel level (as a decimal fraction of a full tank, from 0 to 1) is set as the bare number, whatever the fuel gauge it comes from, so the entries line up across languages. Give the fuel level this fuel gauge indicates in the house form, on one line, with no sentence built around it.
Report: 0.5
